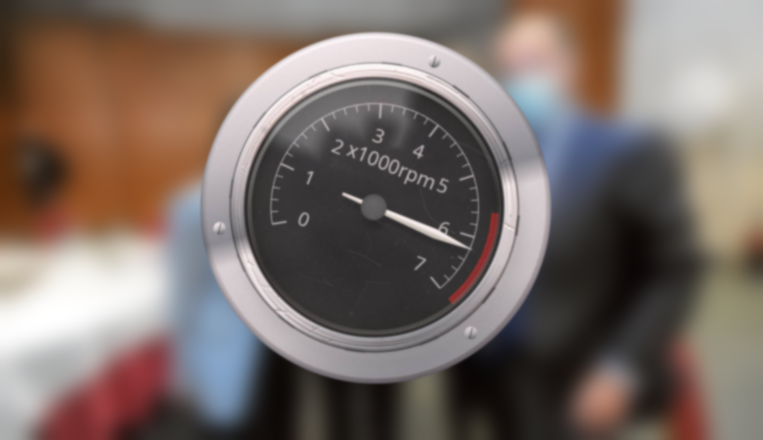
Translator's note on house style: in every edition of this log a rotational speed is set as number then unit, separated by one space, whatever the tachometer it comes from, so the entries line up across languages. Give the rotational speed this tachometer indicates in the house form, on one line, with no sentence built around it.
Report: 6200 rpm
